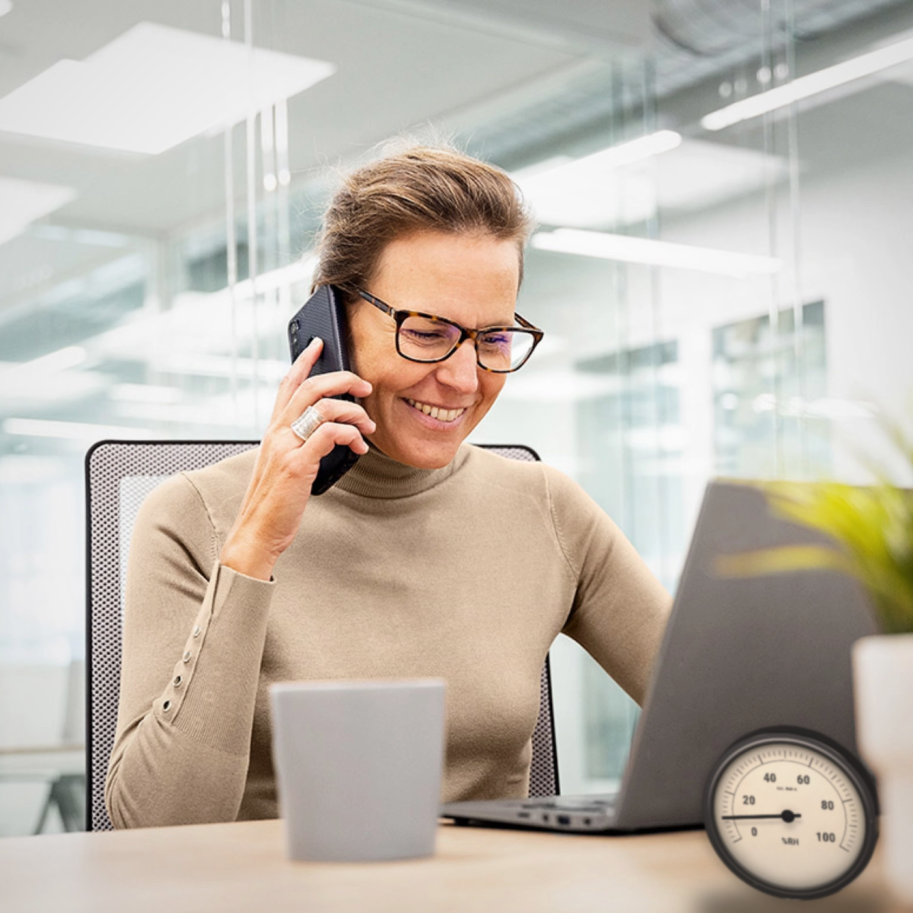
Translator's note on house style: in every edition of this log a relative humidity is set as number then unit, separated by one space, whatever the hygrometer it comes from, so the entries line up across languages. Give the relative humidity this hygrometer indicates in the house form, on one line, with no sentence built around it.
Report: 10 %
